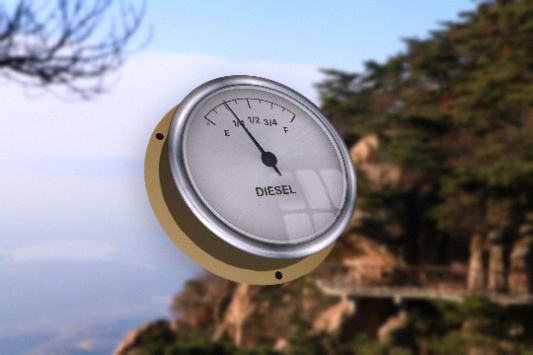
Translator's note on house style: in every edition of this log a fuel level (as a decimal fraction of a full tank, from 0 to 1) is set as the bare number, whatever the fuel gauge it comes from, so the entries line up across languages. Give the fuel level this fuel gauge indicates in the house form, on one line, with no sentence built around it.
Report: 0.25
